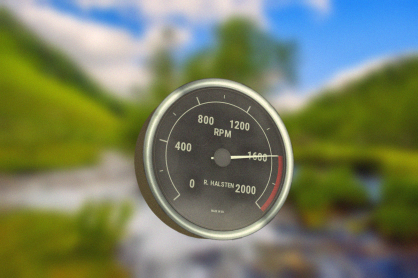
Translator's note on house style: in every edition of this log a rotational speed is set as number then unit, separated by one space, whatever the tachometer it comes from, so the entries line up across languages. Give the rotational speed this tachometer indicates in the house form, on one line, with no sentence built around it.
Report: 1600 rpm
